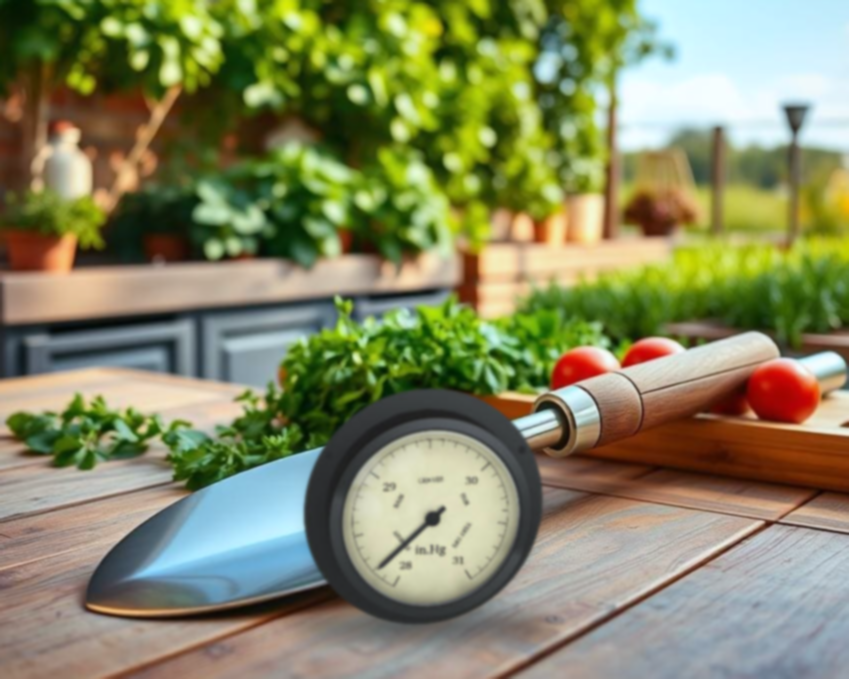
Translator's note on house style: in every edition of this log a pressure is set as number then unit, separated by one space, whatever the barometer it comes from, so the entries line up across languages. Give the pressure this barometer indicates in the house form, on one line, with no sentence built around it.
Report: 28.2 inHg
